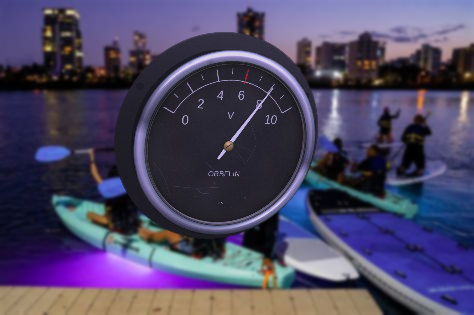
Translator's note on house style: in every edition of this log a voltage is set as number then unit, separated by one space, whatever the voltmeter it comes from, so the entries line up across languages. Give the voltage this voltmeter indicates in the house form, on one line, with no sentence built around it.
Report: 8 V
